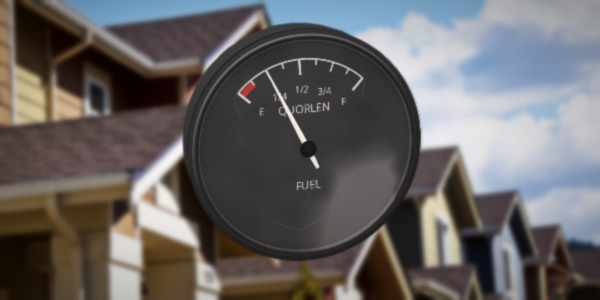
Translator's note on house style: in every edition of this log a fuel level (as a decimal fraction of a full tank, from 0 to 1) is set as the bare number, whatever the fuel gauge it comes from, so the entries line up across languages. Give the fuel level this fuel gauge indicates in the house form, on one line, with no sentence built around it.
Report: 0.25
